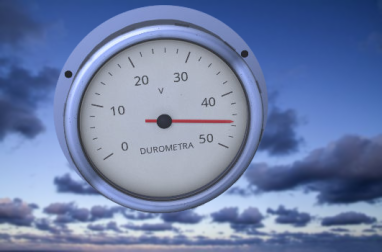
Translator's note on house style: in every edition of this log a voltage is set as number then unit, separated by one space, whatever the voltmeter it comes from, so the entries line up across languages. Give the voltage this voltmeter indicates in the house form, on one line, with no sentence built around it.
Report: 45 V
